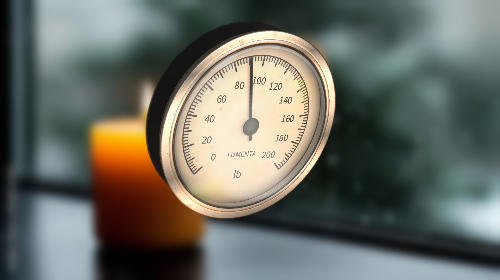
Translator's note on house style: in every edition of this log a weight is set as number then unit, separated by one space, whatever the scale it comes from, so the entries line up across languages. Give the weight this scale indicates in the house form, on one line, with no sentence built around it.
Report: 90 lb
